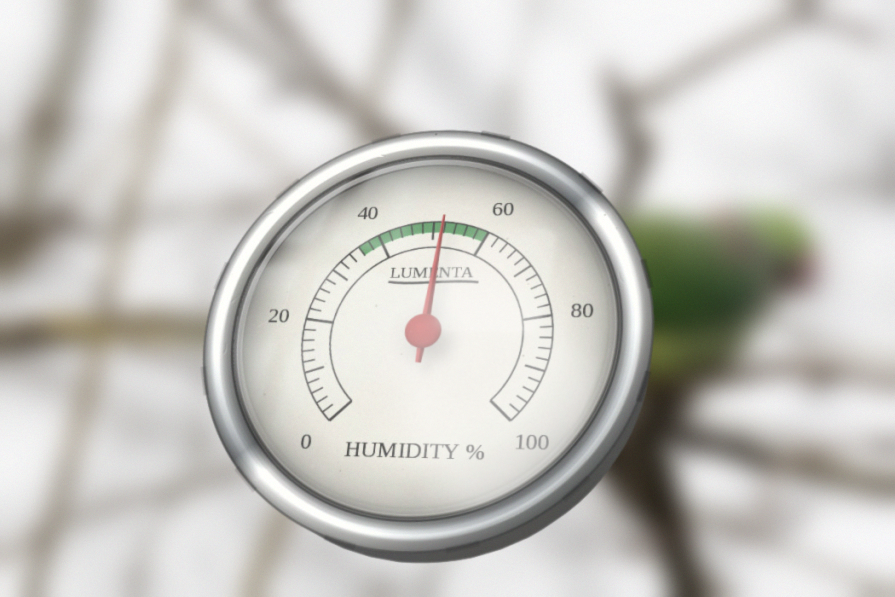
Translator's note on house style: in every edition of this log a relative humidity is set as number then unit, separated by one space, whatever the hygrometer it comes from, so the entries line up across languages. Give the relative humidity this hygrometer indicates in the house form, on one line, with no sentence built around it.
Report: 52 %
